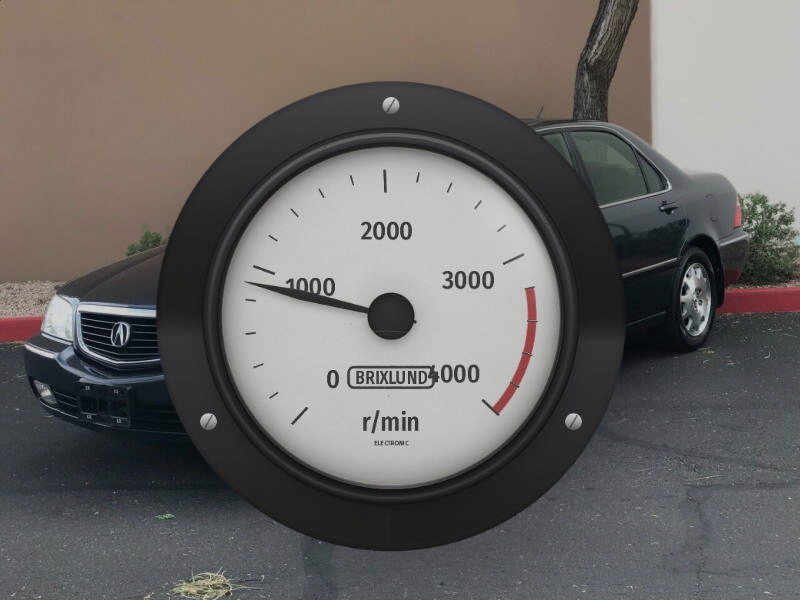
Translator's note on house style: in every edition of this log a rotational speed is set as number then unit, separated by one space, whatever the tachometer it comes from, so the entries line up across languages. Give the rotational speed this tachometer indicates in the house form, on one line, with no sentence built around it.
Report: 900 rpm
